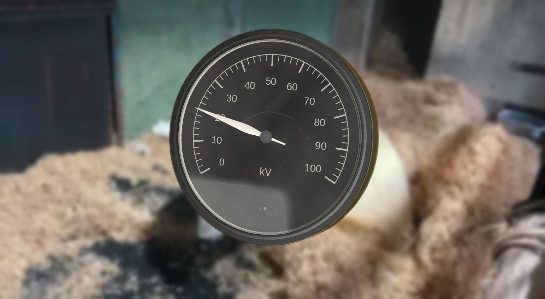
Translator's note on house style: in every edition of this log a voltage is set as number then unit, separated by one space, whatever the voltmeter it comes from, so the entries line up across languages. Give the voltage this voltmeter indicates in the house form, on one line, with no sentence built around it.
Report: 20 kV
